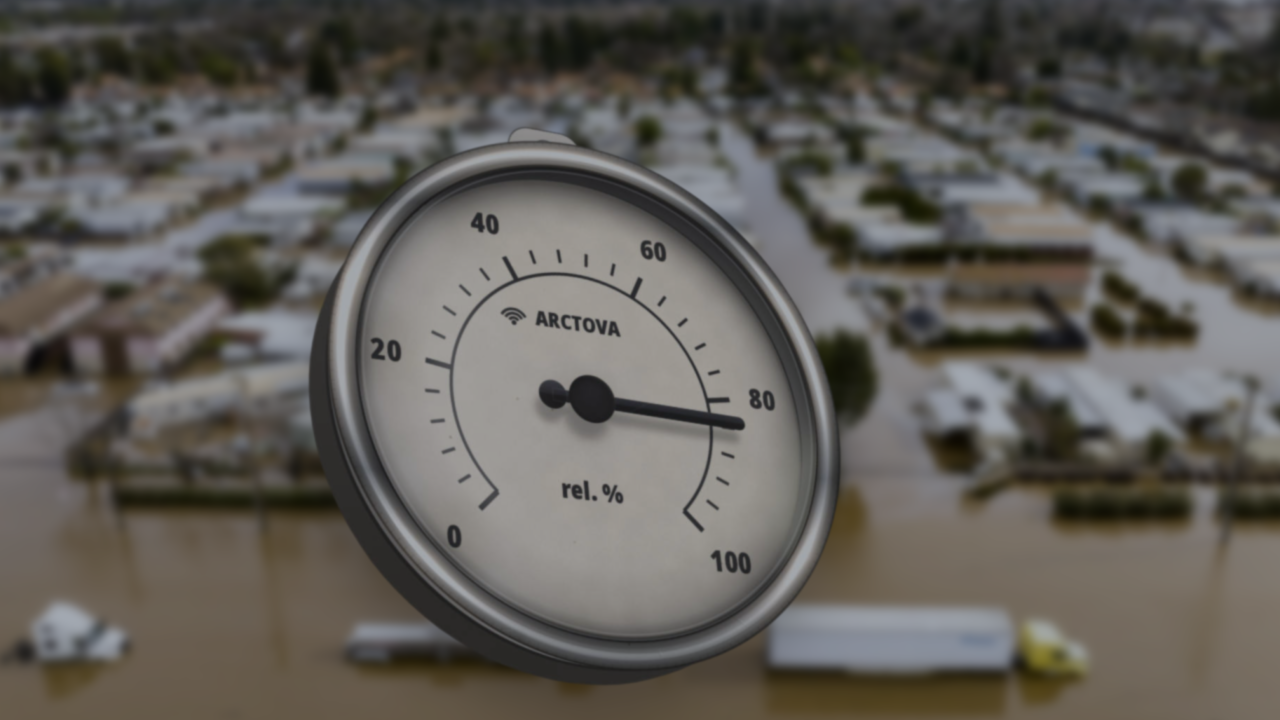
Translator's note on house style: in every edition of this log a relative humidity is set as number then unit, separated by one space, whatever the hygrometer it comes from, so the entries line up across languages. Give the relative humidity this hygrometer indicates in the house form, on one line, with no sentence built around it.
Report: 84 %
